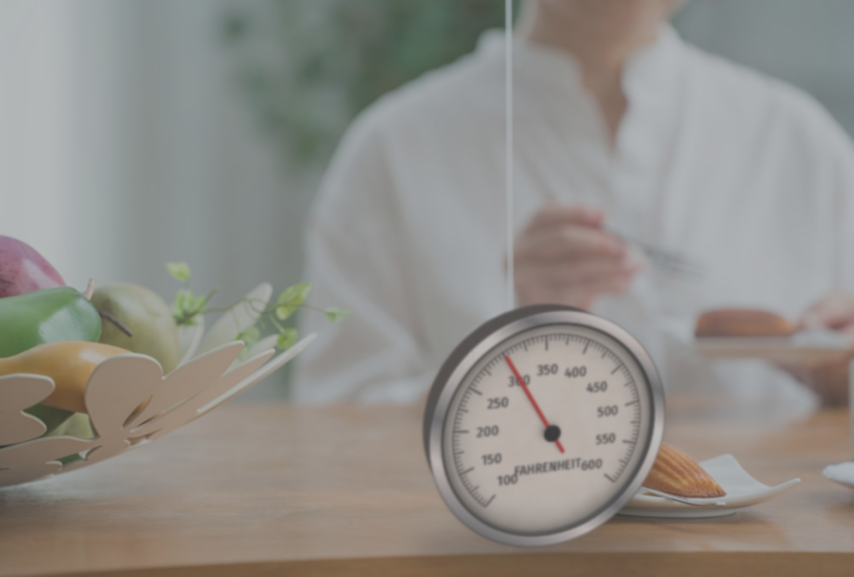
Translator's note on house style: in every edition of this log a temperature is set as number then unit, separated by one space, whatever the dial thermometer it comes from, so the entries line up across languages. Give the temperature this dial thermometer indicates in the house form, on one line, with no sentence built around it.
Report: 300 °F
